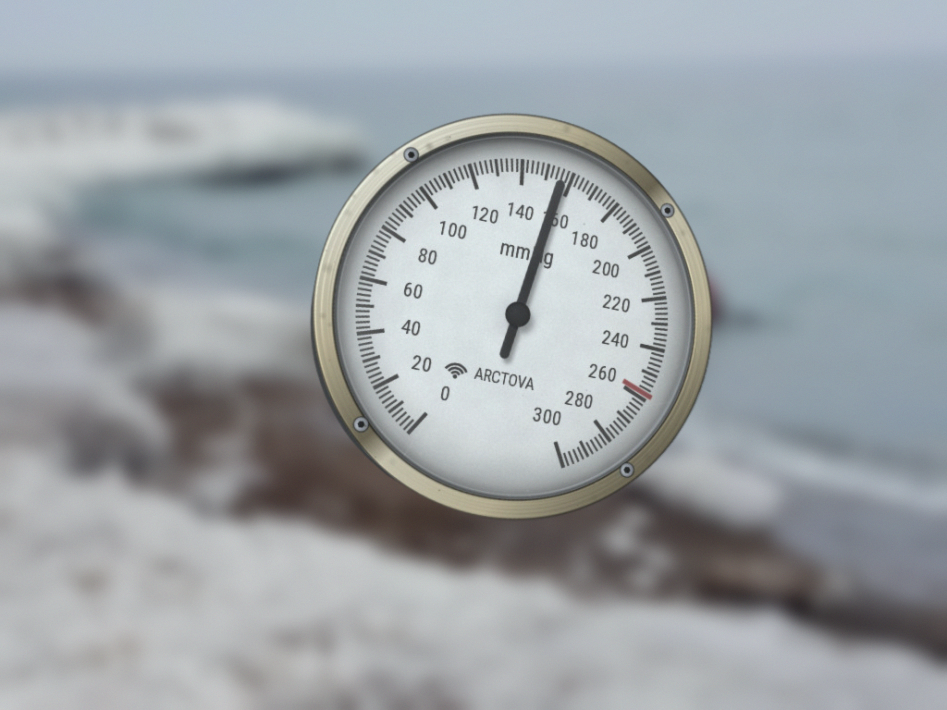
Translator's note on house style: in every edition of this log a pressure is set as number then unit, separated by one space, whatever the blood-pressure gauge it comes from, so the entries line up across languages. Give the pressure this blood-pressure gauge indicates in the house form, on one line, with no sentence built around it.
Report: 156 mmHg
